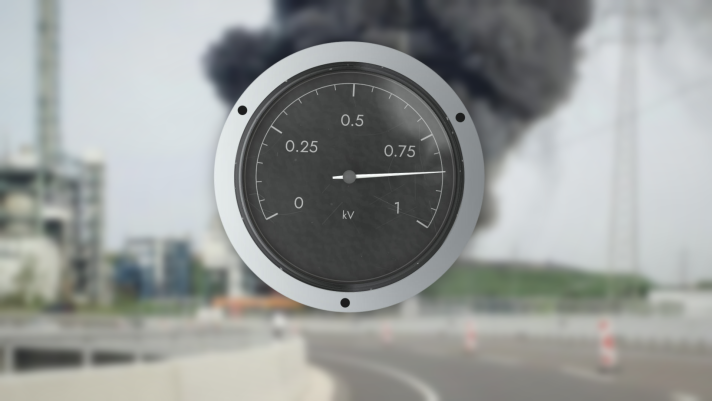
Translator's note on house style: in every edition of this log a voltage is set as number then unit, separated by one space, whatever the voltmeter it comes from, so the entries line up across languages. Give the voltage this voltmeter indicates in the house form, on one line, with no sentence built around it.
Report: 0.85 kV
